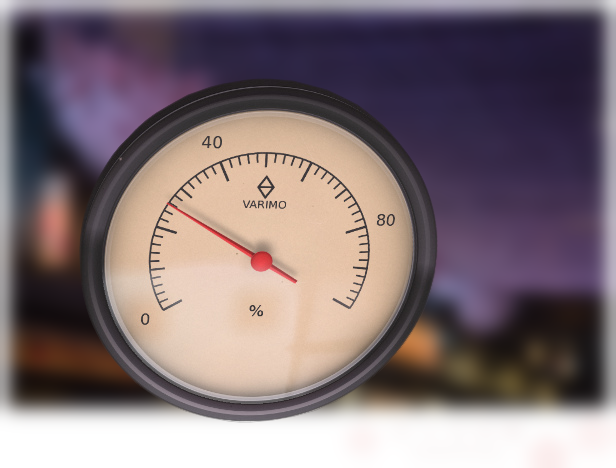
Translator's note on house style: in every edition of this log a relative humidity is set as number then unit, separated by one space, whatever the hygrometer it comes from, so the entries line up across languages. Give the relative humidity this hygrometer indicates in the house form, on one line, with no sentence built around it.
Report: 26 %
